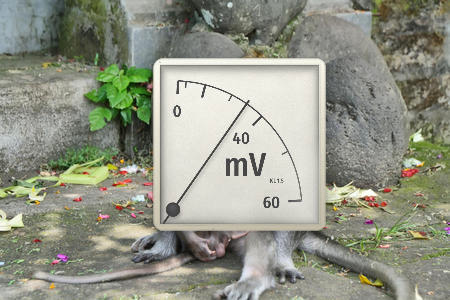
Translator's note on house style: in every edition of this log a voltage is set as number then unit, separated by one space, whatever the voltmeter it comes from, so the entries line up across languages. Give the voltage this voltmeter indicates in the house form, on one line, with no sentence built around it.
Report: 35 mV
